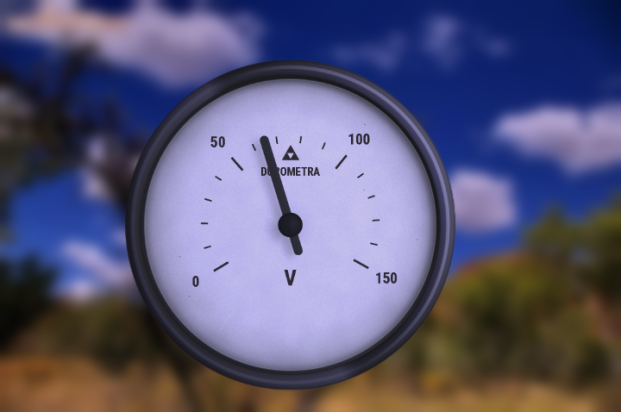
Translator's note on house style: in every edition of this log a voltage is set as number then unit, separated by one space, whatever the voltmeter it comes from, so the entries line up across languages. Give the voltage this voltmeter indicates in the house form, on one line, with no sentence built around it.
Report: 65 V
